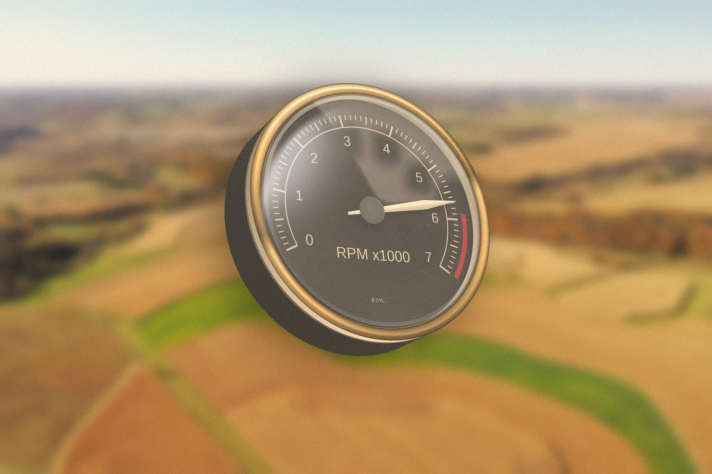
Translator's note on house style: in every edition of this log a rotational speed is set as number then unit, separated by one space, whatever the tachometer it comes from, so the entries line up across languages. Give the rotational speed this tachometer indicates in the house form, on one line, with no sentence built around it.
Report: 5700 rpm
